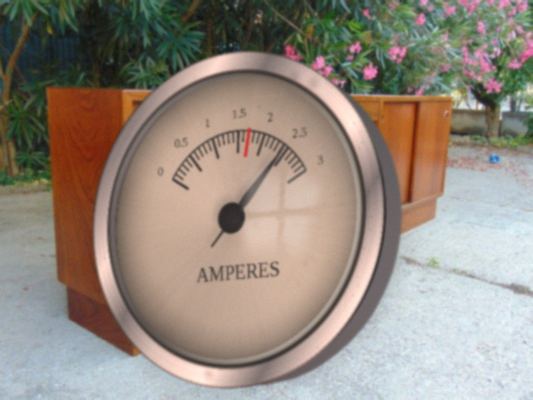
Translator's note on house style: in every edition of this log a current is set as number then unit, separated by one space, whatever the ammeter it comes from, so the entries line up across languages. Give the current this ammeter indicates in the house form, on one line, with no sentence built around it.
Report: 2.5 A
